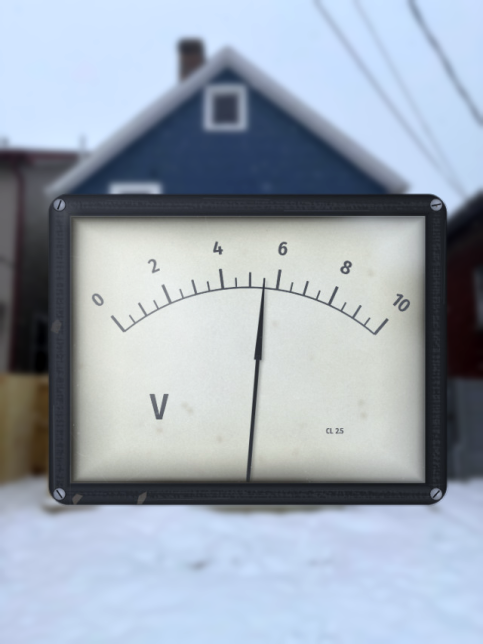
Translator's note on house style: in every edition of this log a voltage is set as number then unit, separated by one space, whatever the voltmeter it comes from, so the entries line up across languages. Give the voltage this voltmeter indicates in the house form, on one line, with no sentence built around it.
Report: 5.5 V
